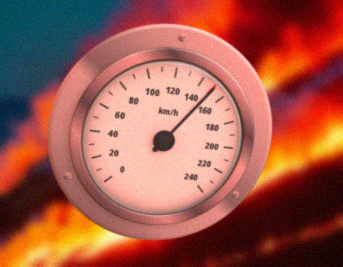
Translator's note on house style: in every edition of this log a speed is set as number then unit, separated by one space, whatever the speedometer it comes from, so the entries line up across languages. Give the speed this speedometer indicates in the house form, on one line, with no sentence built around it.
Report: 150 km/h
